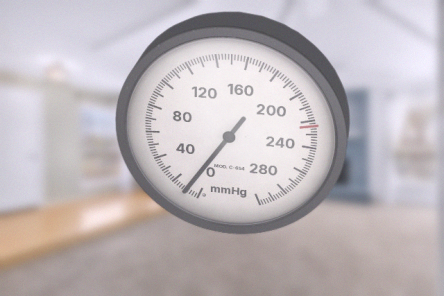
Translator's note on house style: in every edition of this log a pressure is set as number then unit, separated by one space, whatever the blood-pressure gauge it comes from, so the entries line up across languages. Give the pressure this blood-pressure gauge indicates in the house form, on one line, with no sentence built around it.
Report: 10 mmHg
